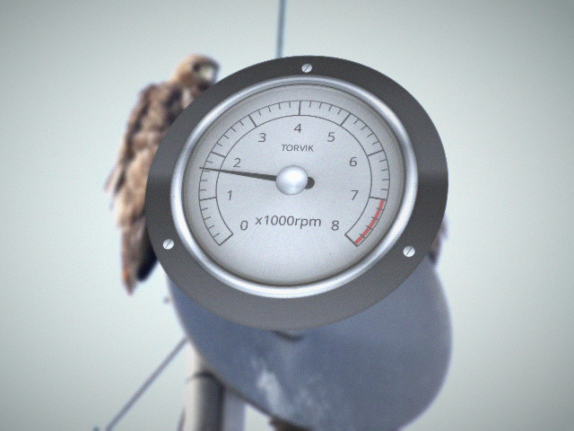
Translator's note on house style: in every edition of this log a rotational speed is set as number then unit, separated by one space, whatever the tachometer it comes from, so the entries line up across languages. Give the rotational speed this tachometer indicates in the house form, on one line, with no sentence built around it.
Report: 1600 rpm
